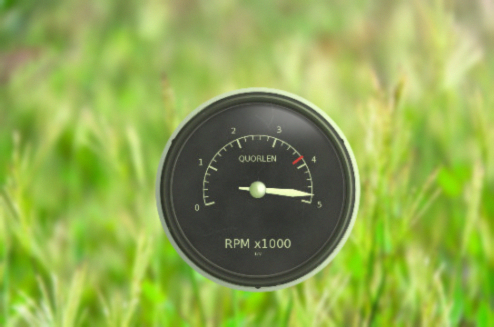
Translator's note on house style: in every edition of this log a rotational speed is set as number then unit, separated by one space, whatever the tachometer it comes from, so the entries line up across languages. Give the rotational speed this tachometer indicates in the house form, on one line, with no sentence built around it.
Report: 4800 rpm
